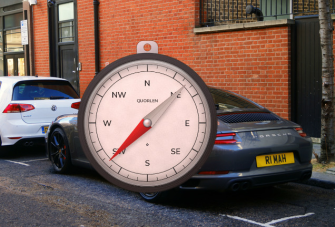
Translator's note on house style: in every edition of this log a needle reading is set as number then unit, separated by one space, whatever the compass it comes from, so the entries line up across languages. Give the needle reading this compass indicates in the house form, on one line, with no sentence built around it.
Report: 225 °
